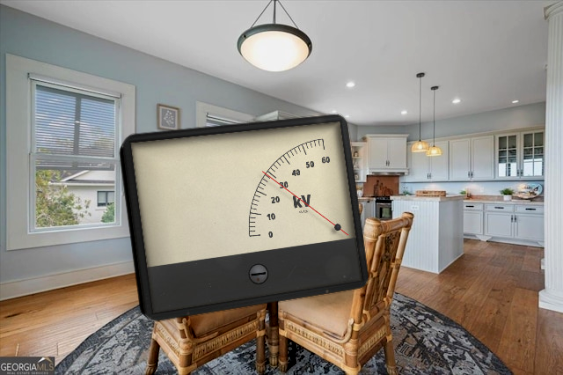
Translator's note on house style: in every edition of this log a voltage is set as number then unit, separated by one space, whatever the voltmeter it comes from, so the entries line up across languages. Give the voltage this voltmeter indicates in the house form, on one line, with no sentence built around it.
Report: 28 kV
